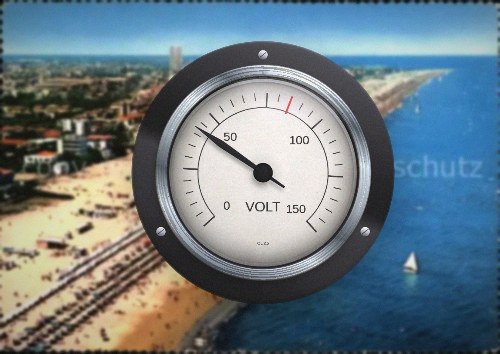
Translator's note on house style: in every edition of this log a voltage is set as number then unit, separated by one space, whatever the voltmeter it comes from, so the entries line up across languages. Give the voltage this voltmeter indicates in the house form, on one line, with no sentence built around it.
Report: 42.5 V
